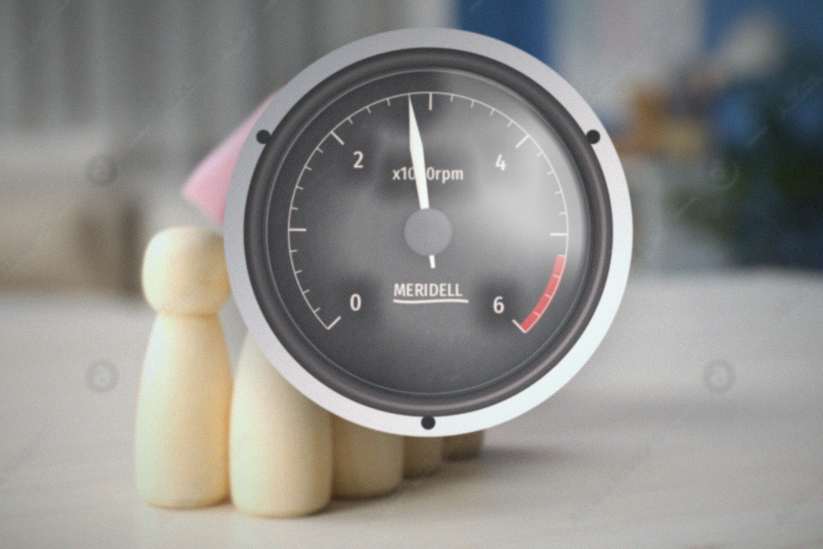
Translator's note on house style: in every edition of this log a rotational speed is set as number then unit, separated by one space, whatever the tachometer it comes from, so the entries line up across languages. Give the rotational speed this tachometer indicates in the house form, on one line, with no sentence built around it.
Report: 2800 rpm
